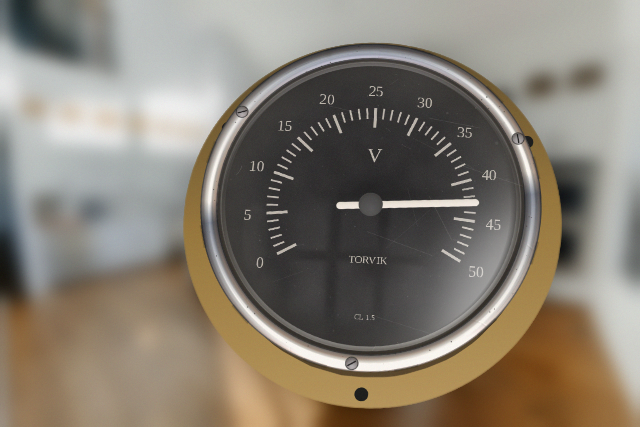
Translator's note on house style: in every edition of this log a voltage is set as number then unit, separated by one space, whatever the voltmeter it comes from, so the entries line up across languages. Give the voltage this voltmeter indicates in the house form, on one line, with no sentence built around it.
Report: 43 V
